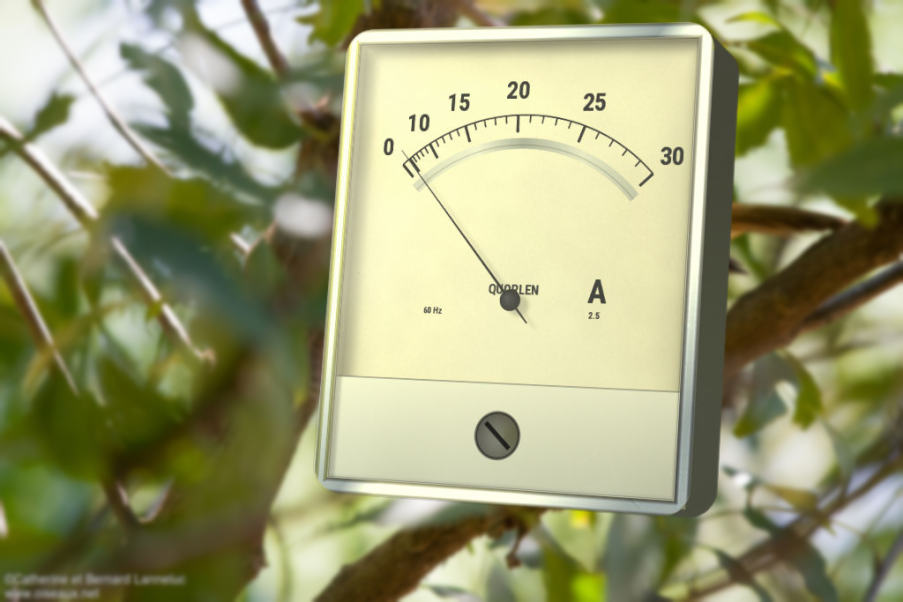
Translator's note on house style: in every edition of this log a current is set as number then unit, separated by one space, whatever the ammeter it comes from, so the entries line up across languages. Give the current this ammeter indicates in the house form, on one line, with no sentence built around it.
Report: 5 A
